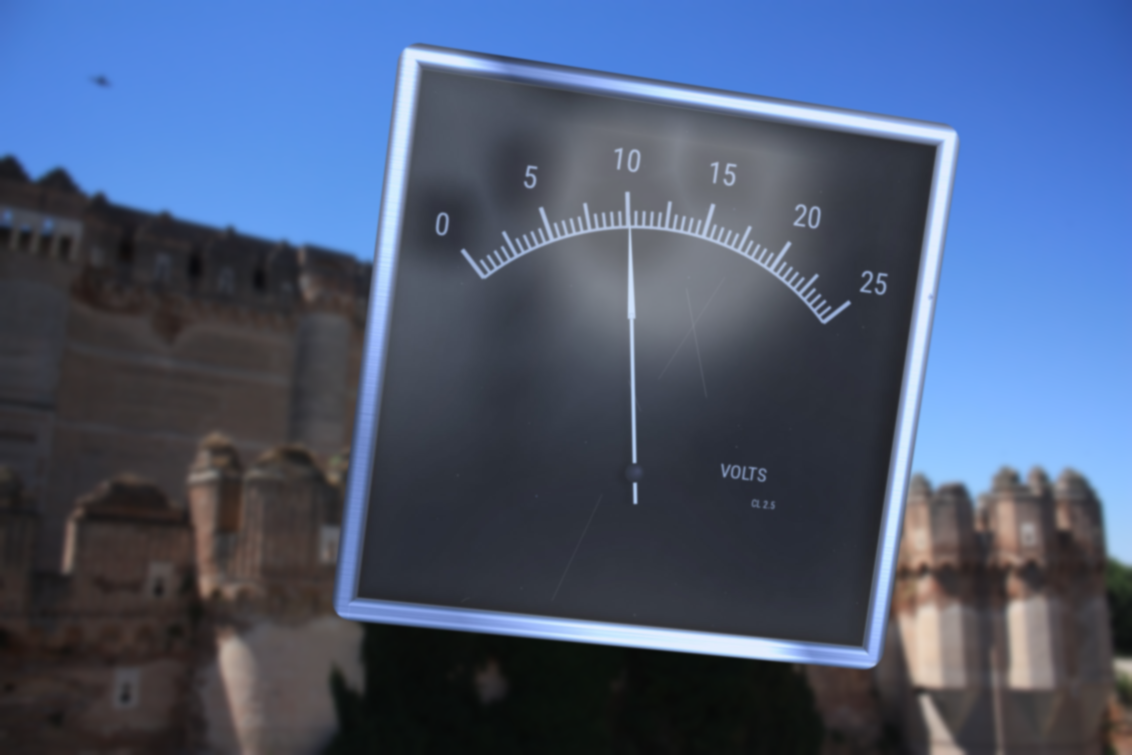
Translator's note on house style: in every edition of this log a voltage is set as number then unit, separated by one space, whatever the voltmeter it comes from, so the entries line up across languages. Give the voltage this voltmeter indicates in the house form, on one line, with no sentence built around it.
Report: 10 V
